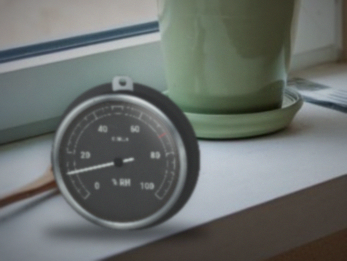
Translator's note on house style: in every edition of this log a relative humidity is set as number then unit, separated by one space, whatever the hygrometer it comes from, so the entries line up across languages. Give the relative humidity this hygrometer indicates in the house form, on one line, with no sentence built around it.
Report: 12 %
